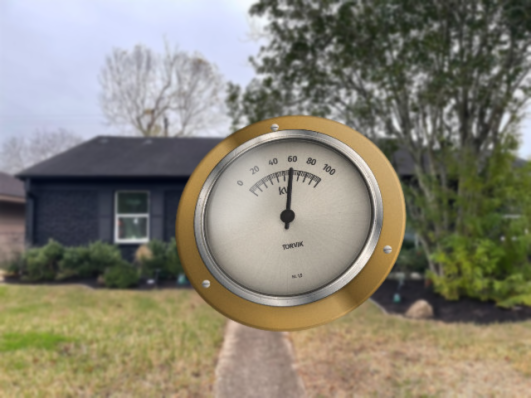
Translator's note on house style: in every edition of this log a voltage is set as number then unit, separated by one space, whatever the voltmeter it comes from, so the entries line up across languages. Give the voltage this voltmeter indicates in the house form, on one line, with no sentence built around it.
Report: 60 kV
